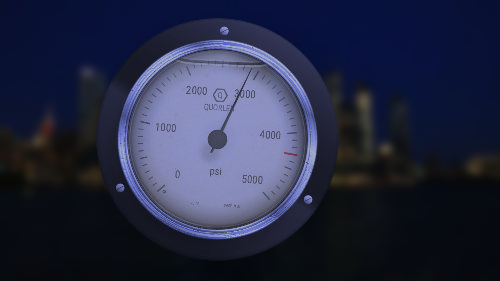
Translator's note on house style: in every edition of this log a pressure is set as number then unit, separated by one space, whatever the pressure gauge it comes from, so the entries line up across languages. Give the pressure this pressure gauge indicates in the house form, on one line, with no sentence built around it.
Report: 2900 psi
